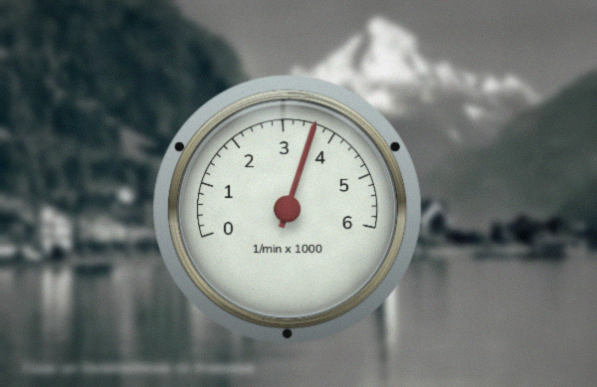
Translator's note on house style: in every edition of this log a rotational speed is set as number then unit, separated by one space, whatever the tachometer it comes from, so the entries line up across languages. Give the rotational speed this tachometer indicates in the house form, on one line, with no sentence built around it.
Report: 3600 rpm
